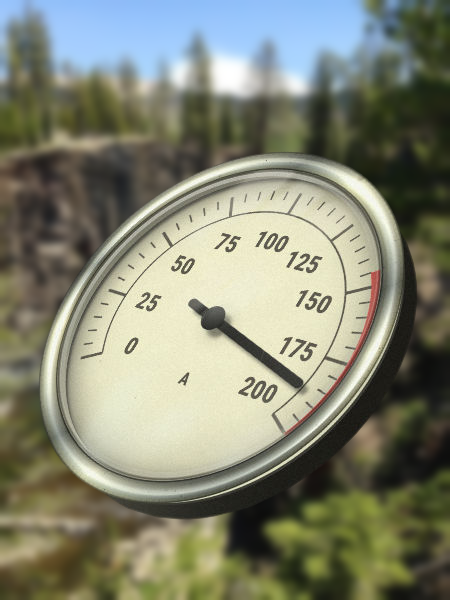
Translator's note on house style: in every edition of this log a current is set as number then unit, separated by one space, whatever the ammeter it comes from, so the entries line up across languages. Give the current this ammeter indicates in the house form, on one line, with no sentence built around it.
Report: 187.5 A
